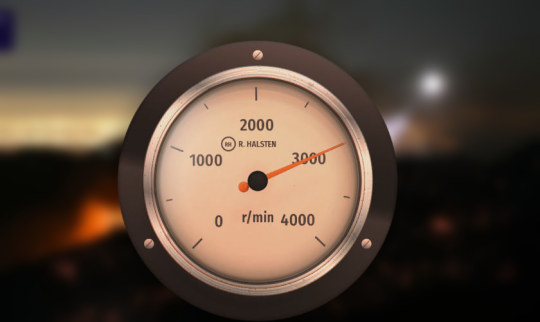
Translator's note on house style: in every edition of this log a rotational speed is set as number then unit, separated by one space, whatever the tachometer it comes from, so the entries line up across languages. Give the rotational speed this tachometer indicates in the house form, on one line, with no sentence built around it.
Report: 3000 rpm
